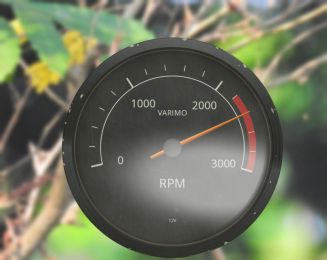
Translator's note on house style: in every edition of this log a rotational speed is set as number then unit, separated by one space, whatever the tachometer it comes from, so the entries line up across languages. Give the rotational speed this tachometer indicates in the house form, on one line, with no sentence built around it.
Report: 2400 rpm
